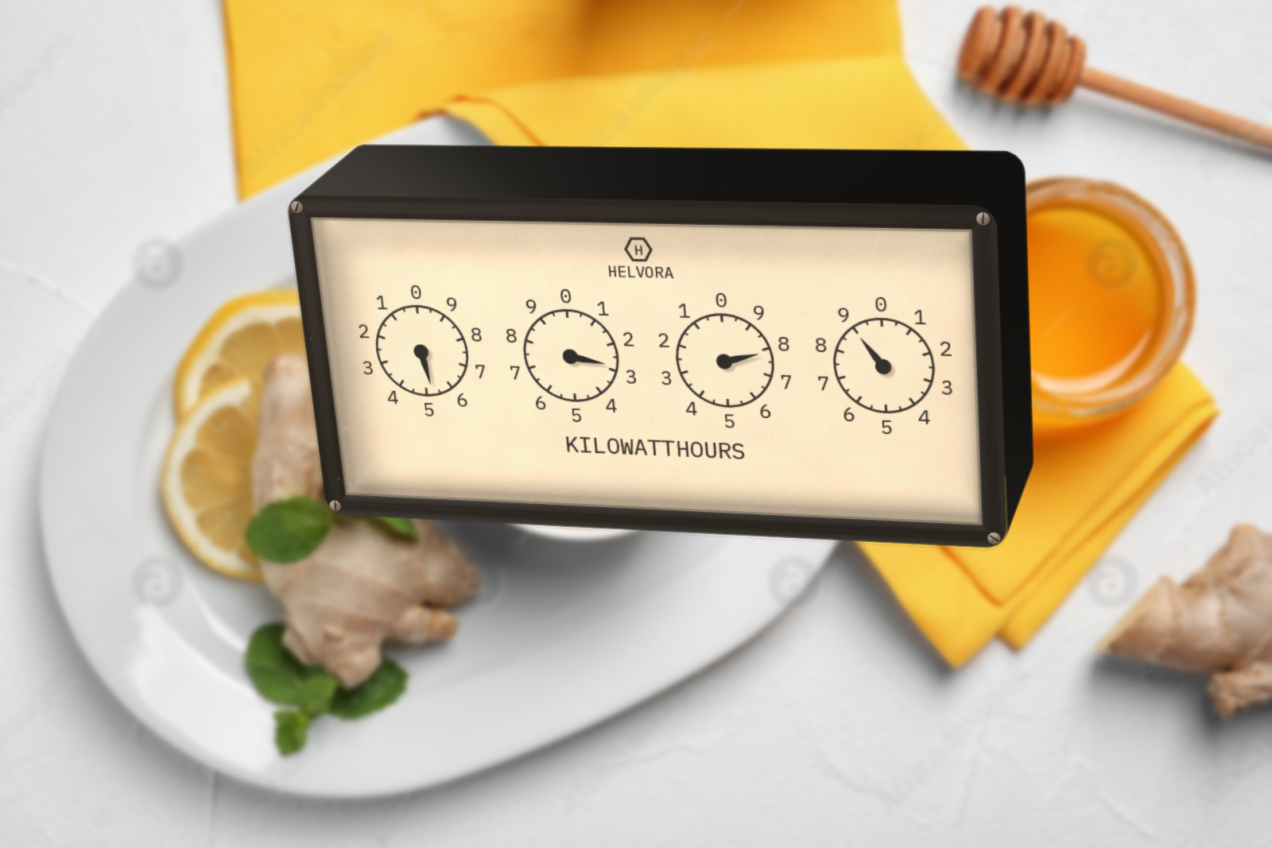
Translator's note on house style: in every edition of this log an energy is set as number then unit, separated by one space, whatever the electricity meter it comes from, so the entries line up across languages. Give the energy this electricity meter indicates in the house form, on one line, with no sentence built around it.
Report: 5279 kWh
